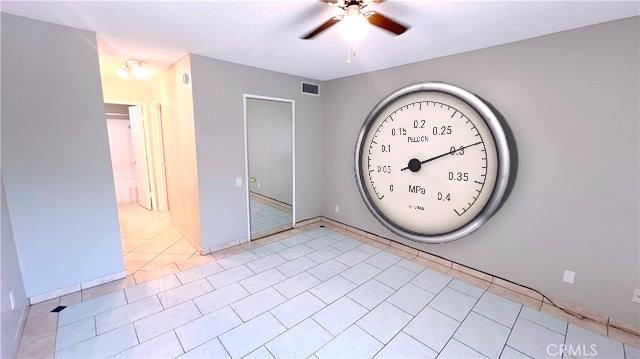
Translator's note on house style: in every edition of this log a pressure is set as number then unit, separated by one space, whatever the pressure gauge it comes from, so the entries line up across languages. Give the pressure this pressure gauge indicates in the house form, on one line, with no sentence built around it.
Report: 0.3 MPa
